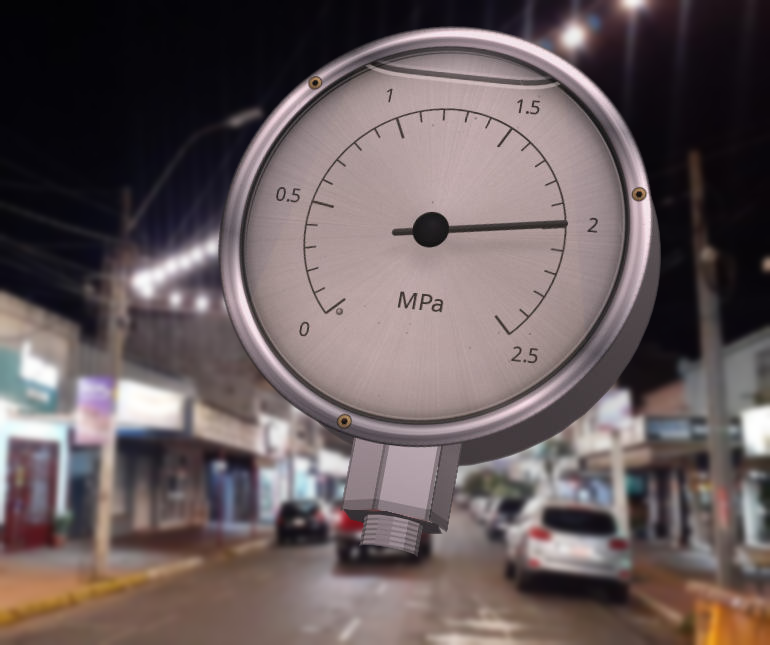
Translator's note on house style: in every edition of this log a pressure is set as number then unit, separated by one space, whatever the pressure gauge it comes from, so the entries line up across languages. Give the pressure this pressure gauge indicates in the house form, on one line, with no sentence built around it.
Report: 2 MPa
